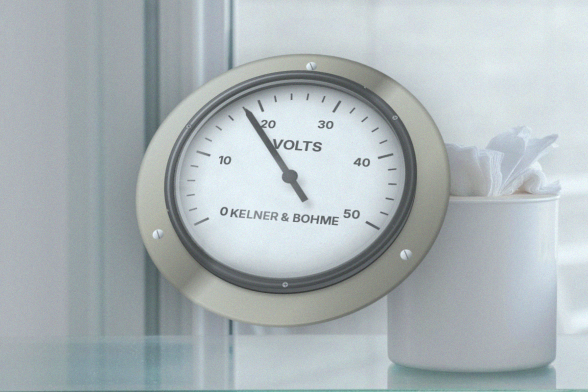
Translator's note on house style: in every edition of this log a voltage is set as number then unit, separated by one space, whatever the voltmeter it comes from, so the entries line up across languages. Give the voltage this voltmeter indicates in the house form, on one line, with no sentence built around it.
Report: 18 V
